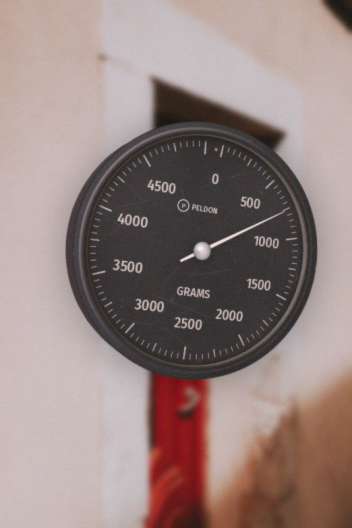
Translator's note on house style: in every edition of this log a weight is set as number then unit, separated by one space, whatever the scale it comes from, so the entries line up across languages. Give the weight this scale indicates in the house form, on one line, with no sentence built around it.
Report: 750 g
